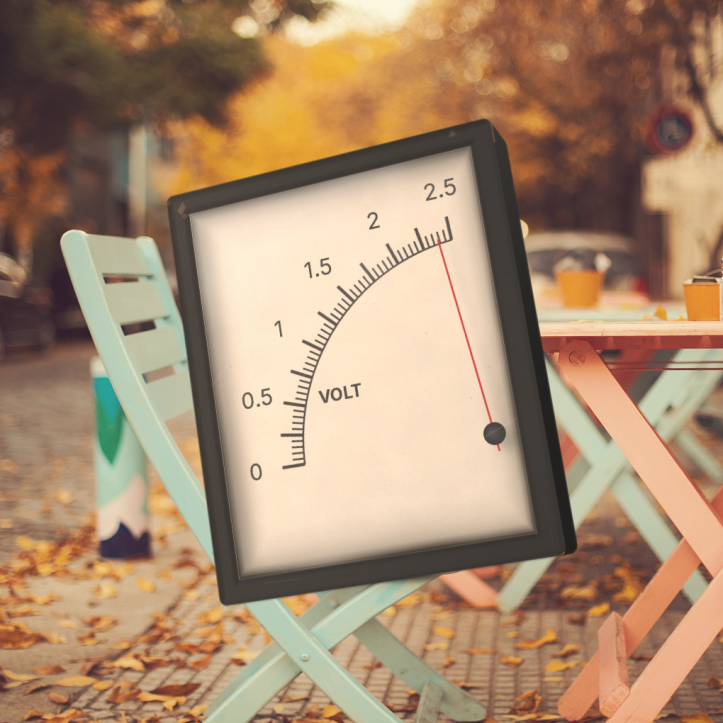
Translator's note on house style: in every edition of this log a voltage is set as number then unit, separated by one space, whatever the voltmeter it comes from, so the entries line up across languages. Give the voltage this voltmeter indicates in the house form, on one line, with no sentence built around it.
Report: 2.4 V
